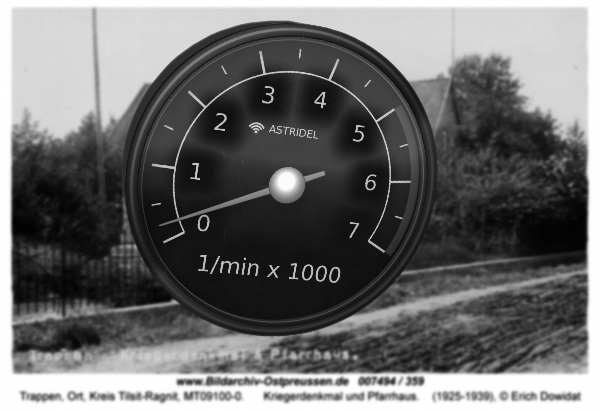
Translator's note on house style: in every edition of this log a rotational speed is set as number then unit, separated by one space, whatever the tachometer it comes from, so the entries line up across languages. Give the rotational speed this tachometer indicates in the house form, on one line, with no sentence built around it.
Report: 250 rpm
